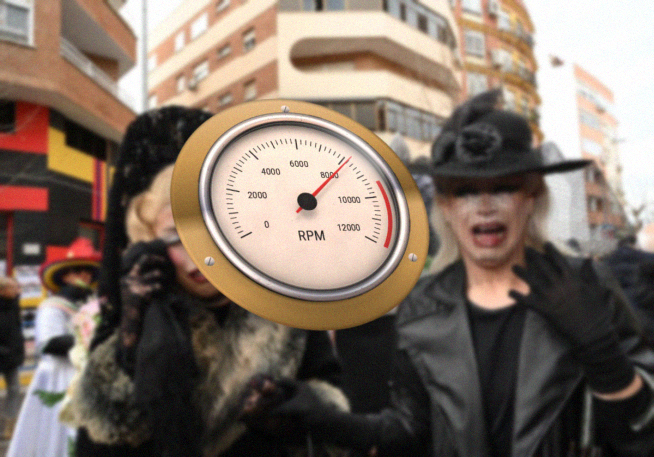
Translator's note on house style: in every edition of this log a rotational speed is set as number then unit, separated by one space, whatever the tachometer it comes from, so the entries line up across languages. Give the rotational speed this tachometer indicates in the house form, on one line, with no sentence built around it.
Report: 8200 rpm
